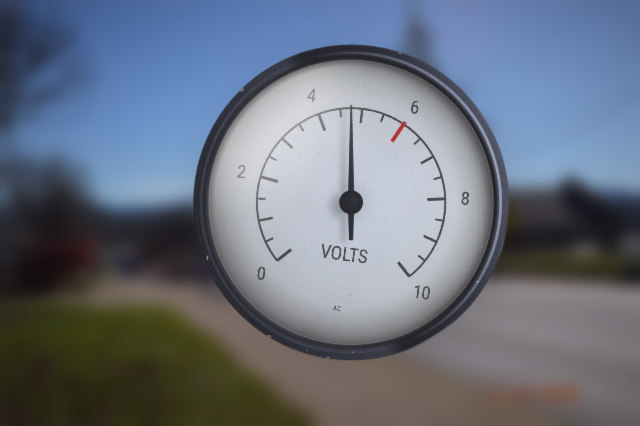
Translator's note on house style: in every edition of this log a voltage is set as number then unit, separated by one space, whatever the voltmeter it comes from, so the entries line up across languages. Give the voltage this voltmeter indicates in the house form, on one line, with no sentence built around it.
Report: 4.75 V
